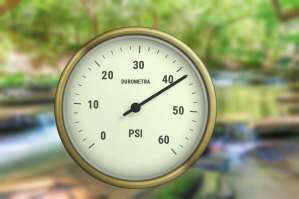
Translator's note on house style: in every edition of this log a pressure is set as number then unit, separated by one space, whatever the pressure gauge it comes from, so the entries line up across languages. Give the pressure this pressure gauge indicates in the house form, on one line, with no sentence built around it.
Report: 42 psi
